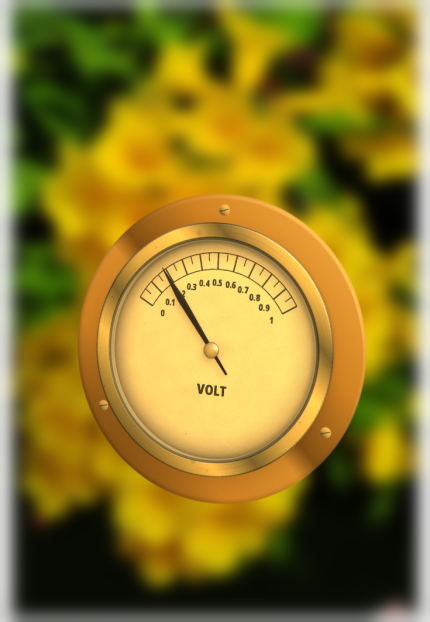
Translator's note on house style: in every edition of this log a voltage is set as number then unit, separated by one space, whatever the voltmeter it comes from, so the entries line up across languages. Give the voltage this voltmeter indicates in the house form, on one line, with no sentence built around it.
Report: 0.2 V
